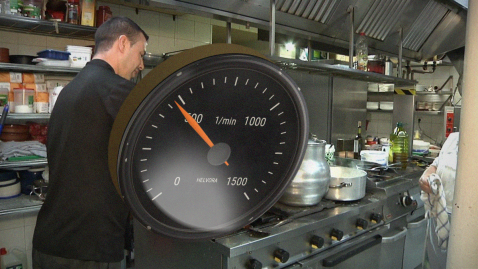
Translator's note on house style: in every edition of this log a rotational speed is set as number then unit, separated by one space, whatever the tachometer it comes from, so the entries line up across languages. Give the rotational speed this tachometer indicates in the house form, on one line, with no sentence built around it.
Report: 475 rpm
